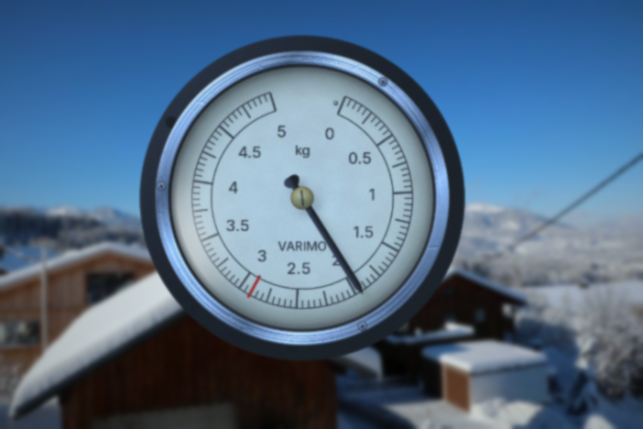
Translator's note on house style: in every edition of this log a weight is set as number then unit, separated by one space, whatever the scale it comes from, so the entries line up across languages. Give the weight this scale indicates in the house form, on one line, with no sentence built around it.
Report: 1.95 kg
